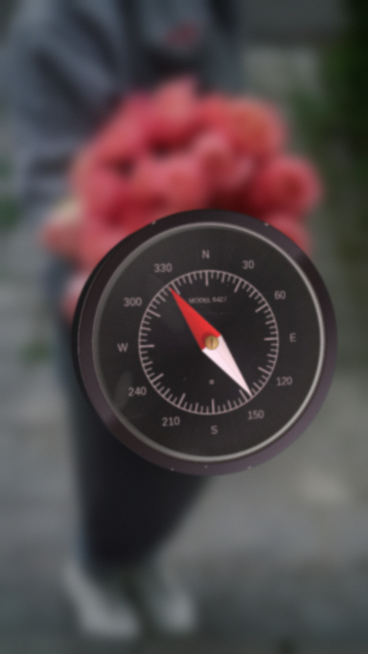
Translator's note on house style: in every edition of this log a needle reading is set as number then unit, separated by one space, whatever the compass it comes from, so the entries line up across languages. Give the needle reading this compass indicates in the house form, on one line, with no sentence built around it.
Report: 325 °
